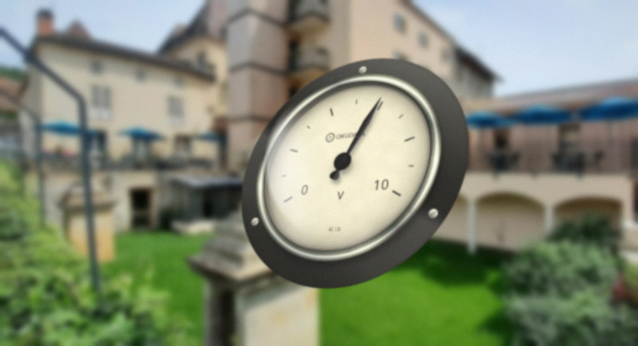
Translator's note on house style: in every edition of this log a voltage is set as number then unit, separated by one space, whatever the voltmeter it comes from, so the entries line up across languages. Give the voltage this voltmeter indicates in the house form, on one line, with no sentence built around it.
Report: 6 V
